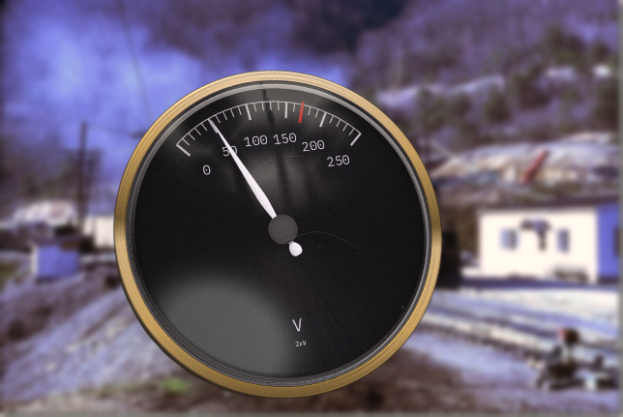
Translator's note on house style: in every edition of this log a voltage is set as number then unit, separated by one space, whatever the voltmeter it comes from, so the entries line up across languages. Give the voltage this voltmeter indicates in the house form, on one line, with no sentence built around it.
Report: 50 V
